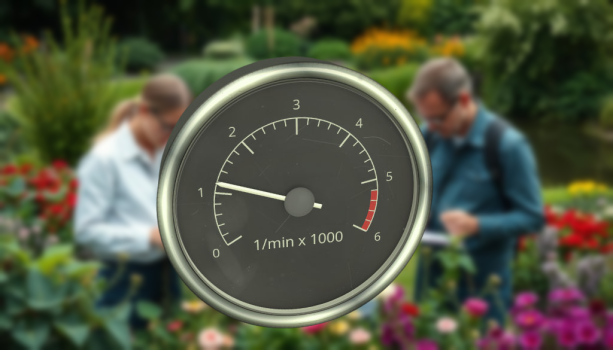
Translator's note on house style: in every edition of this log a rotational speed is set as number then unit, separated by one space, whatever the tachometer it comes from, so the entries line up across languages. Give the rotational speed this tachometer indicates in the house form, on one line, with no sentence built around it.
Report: 1200 rpm
